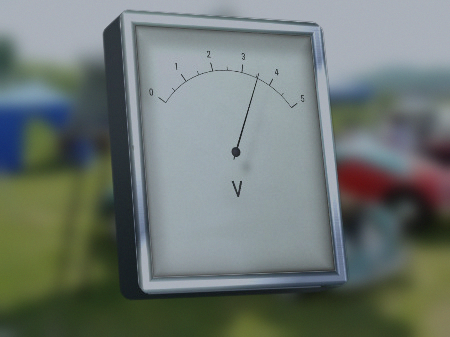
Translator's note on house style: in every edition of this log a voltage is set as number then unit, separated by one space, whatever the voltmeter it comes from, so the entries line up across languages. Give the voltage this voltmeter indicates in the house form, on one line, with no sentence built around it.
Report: 3.5 V
